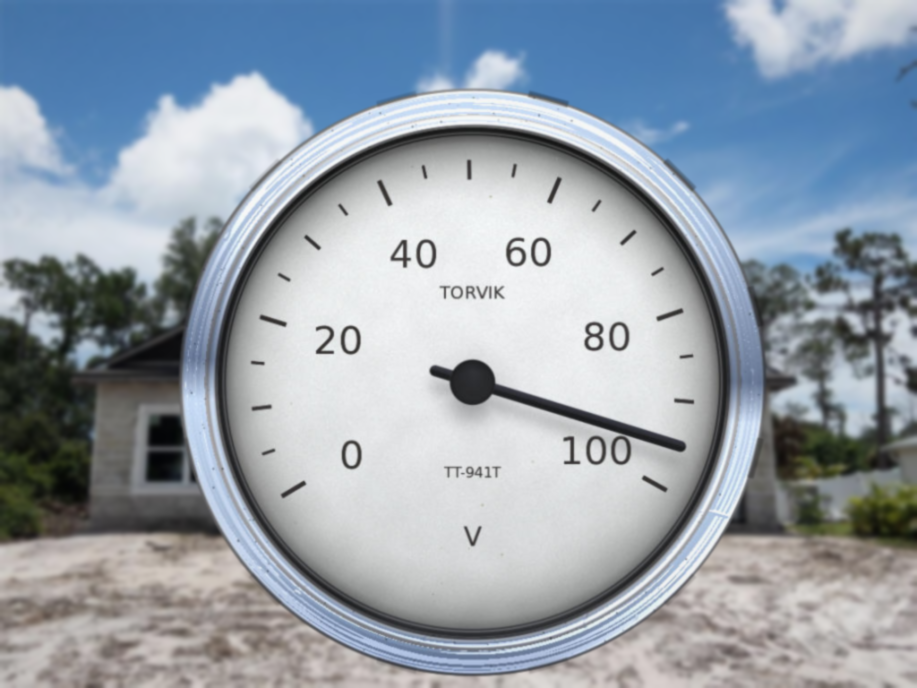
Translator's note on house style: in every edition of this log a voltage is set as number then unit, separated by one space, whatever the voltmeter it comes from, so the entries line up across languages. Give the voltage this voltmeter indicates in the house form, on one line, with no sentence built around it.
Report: 95 V
